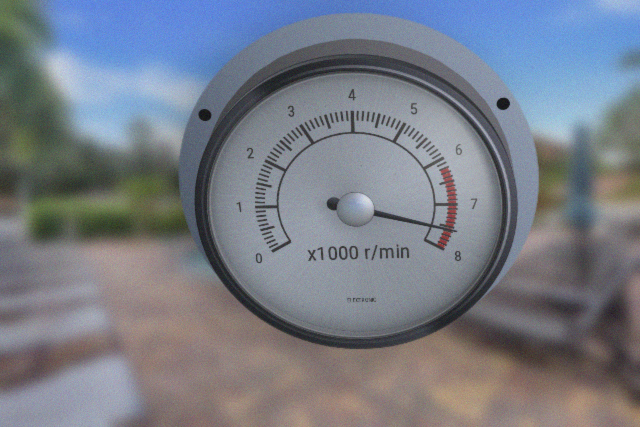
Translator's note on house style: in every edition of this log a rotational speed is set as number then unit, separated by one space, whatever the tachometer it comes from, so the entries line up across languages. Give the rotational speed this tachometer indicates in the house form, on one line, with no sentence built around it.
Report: 7500 rpm
